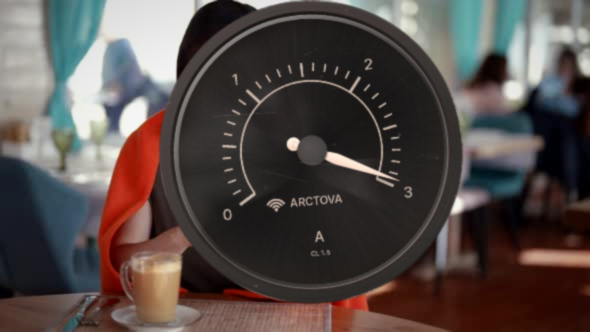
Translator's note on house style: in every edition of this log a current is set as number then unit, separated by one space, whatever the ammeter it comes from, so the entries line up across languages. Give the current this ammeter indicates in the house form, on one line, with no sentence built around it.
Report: 2.95 A
